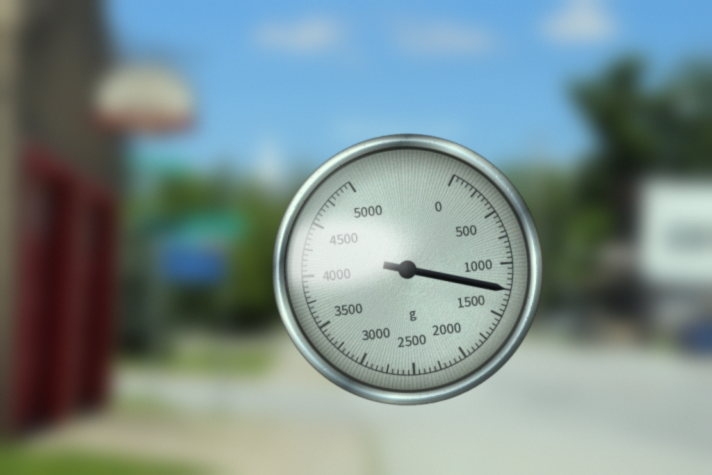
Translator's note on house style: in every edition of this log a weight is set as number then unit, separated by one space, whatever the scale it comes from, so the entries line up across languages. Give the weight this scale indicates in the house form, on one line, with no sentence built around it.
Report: 1250 g
